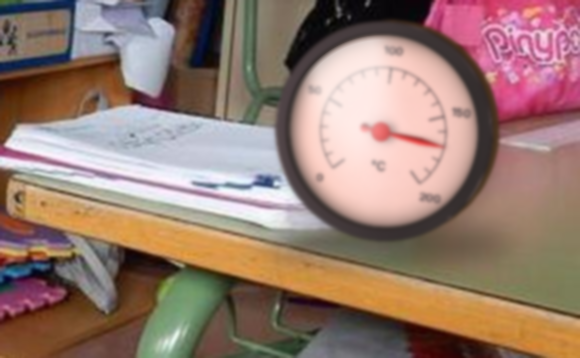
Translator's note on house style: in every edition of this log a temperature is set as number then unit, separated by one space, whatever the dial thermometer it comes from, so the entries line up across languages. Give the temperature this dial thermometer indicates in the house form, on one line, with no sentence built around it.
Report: 170 °C
